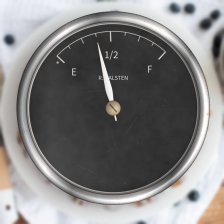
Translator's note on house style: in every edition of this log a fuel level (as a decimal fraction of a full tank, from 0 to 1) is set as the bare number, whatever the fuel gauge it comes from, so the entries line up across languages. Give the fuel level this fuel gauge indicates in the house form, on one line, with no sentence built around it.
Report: 0.375
